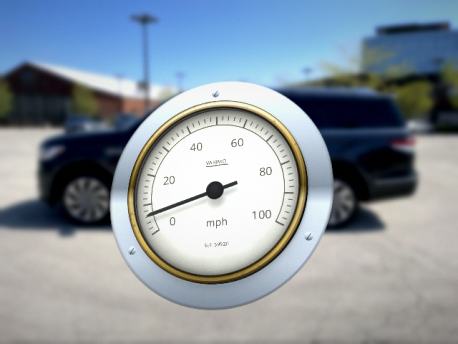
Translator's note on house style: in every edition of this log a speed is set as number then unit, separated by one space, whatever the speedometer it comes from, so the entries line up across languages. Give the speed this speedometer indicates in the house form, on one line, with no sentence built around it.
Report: 6 mph
